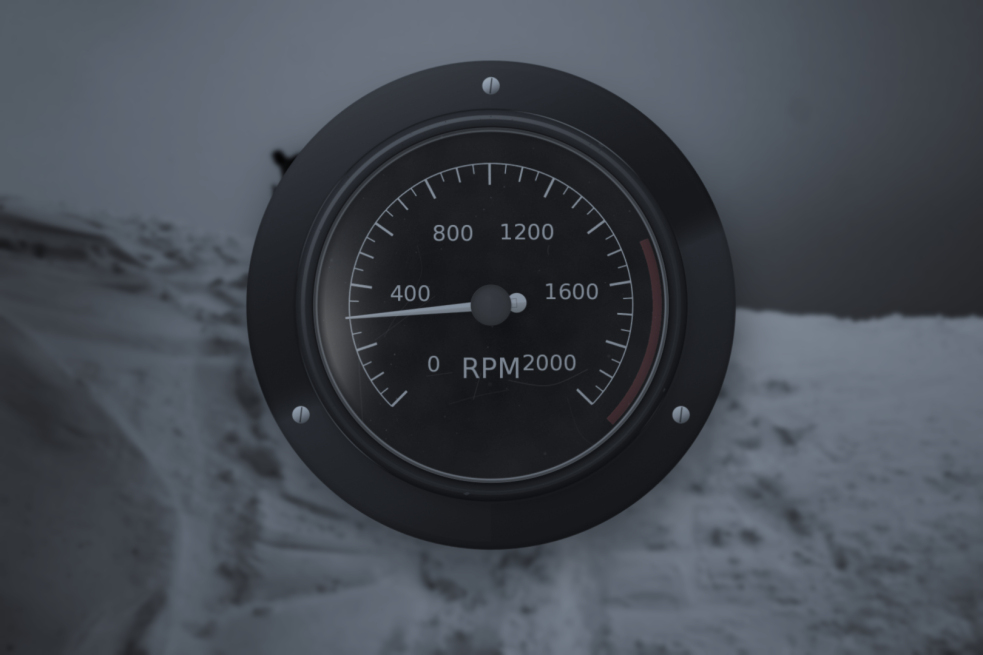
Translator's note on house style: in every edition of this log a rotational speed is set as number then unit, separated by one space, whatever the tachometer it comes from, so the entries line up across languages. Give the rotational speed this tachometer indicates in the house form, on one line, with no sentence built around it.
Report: 300 rpm
